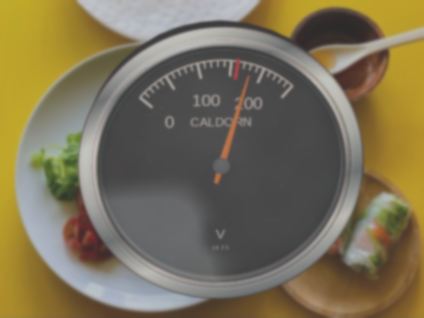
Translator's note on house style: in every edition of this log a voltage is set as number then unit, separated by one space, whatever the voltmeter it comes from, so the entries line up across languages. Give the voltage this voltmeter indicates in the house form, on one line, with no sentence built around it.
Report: 180 V
